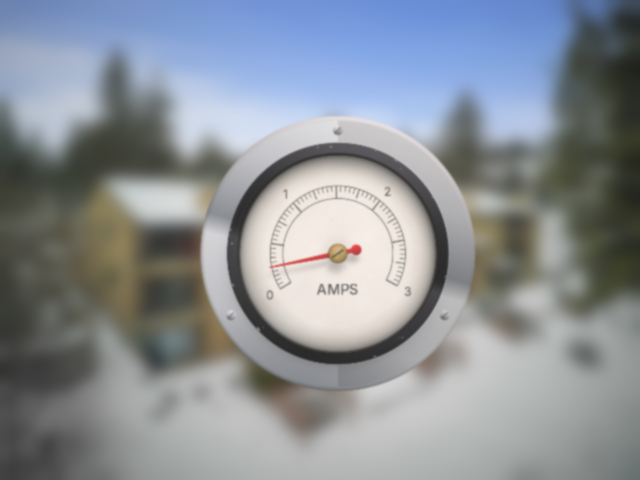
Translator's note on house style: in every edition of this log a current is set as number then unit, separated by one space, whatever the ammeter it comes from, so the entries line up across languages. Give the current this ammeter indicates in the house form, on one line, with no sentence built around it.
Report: 0.25 A
